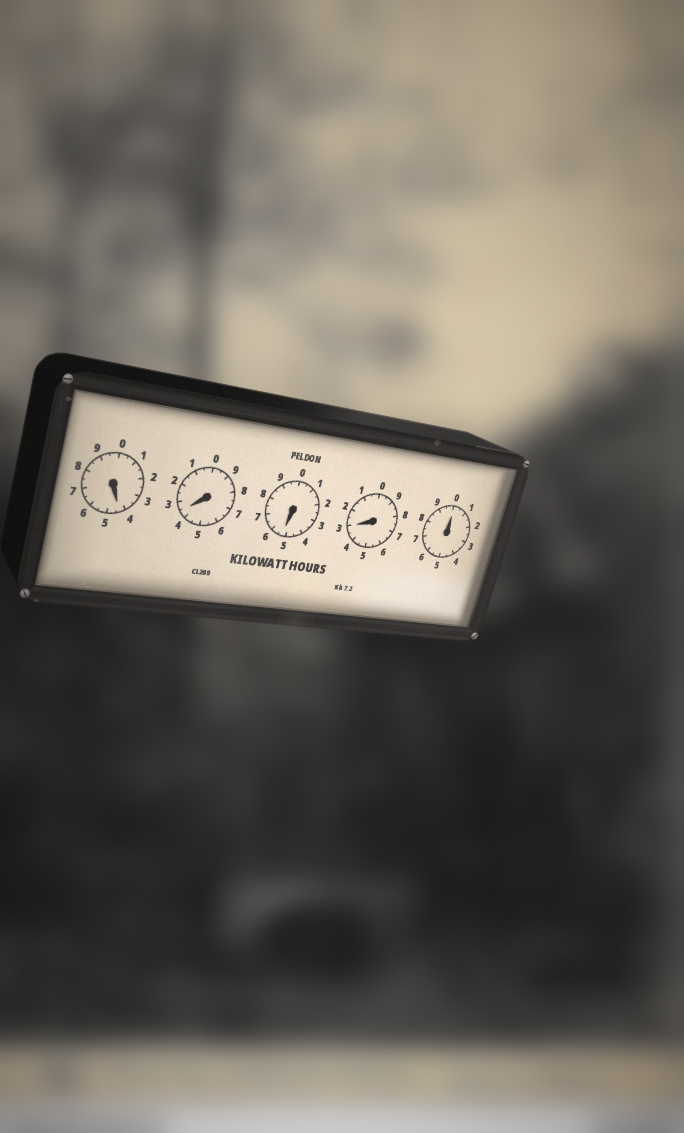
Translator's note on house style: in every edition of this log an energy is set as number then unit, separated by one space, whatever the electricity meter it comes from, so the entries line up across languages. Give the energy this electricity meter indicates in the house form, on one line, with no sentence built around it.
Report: 43530 kWh
